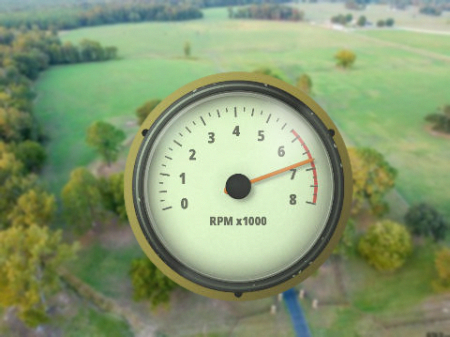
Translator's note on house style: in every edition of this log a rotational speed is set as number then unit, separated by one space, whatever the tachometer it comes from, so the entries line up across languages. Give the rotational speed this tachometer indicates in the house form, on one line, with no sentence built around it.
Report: 6750 rpm
